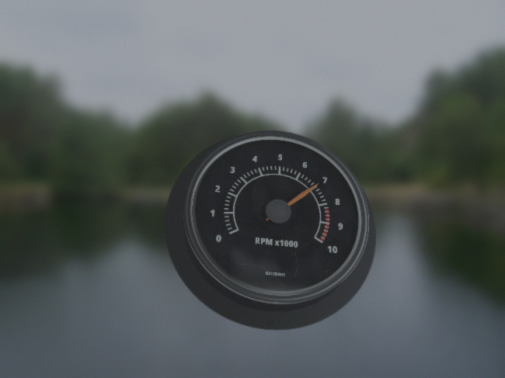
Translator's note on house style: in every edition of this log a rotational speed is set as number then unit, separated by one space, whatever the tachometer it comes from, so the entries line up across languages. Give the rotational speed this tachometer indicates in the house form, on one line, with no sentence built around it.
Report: 7000 rpm
